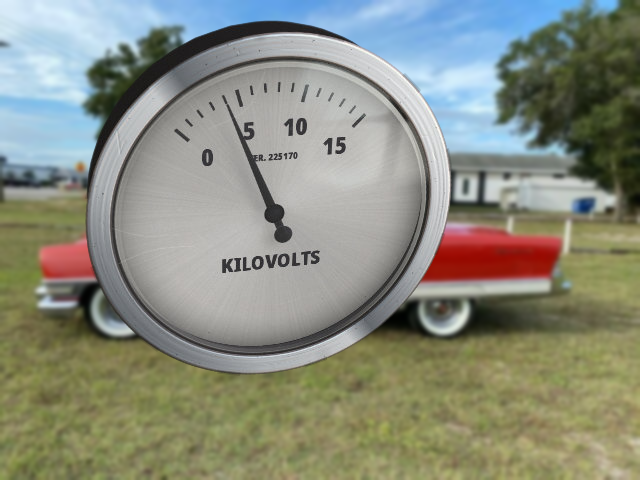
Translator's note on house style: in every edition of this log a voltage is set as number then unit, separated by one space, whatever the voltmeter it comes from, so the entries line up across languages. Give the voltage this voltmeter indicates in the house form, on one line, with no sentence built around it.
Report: 4 kV
